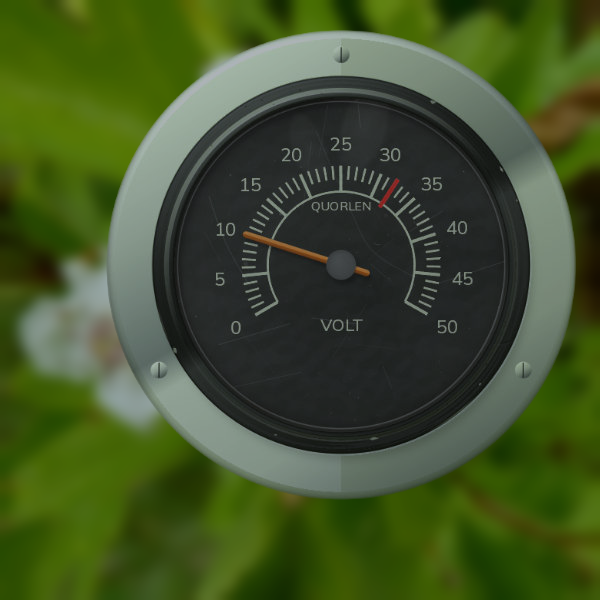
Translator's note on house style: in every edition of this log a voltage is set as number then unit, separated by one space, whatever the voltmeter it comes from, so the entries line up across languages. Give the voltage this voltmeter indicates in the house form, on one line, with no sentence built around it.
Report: 10 V
